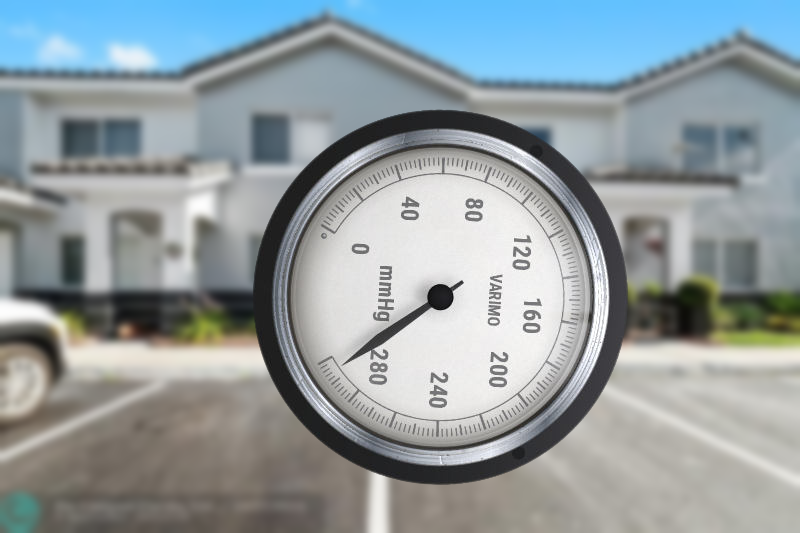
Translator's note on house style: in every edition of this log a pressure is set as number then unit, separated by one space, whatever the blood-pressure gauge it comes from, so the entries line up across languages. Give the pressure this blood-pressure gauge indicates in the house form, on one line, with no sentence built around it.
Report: 294 mmHg
